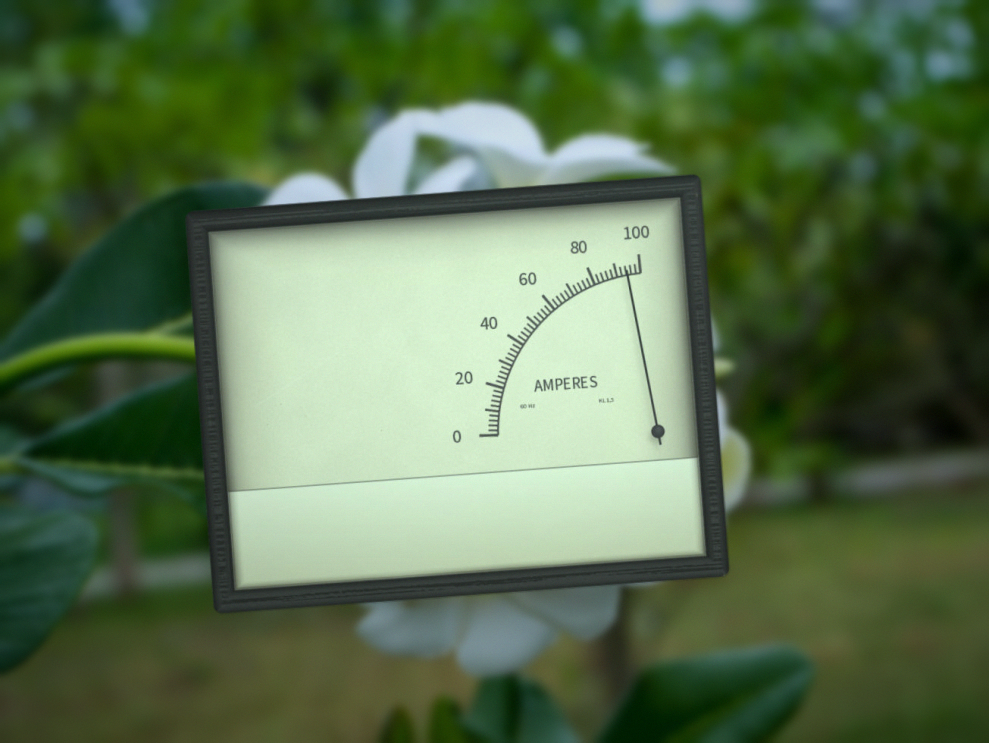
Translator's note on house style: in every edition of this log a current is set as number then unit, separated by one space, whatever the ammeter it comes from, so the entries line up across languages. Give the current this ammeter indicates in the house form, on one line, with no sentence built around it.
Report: 94 A
